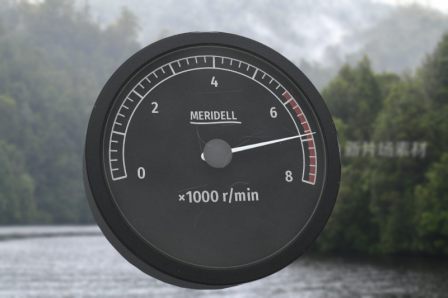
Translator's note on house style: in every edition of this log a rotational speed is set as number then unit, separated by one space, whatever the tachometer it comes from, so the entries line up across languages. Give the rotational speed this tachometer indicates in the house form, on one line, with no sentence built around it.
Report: 6900 rpm
